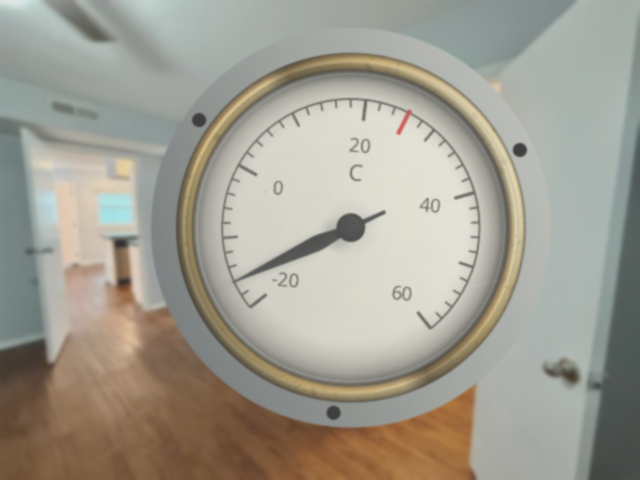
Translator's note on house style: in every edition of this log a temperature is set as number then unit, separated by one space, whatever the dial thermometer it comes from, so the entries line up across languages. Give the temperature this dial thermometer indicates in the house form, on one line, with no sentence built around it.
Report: -16 °C
